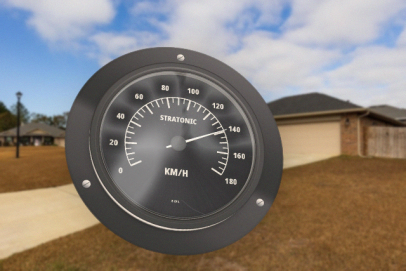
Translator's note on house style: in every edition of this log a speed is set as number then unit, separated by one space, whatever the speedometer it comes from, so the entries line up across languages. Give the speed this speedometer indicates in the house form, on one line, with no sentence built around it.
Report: 140 km/h
